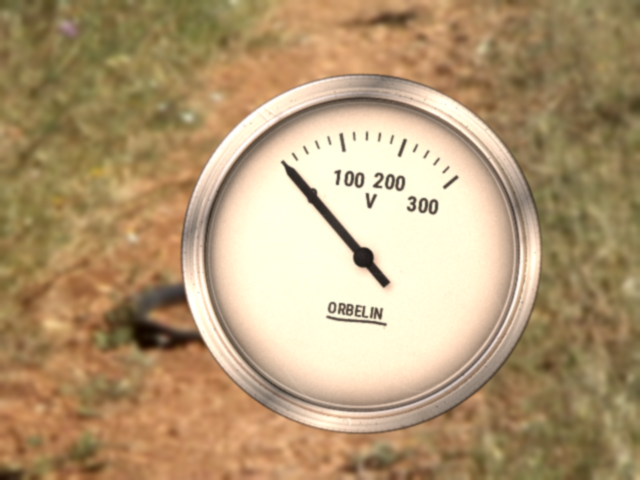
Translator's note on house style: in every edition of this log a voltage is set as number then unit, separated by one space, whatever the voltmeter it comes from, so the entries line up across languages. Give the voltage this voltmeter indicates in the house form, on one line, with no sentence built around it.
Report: 0 V
